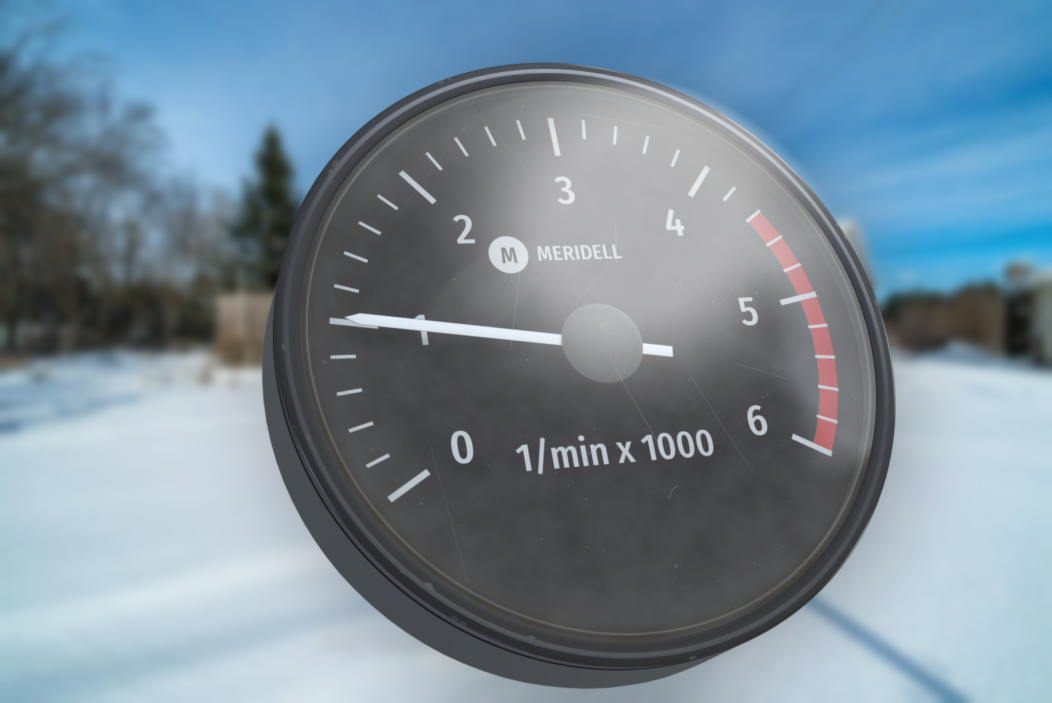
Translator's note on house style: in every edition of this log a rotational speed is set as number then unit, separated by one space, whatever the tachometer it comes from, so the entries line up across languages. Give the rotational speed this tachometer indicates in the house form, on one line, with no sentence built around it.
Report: 1000 rpm
